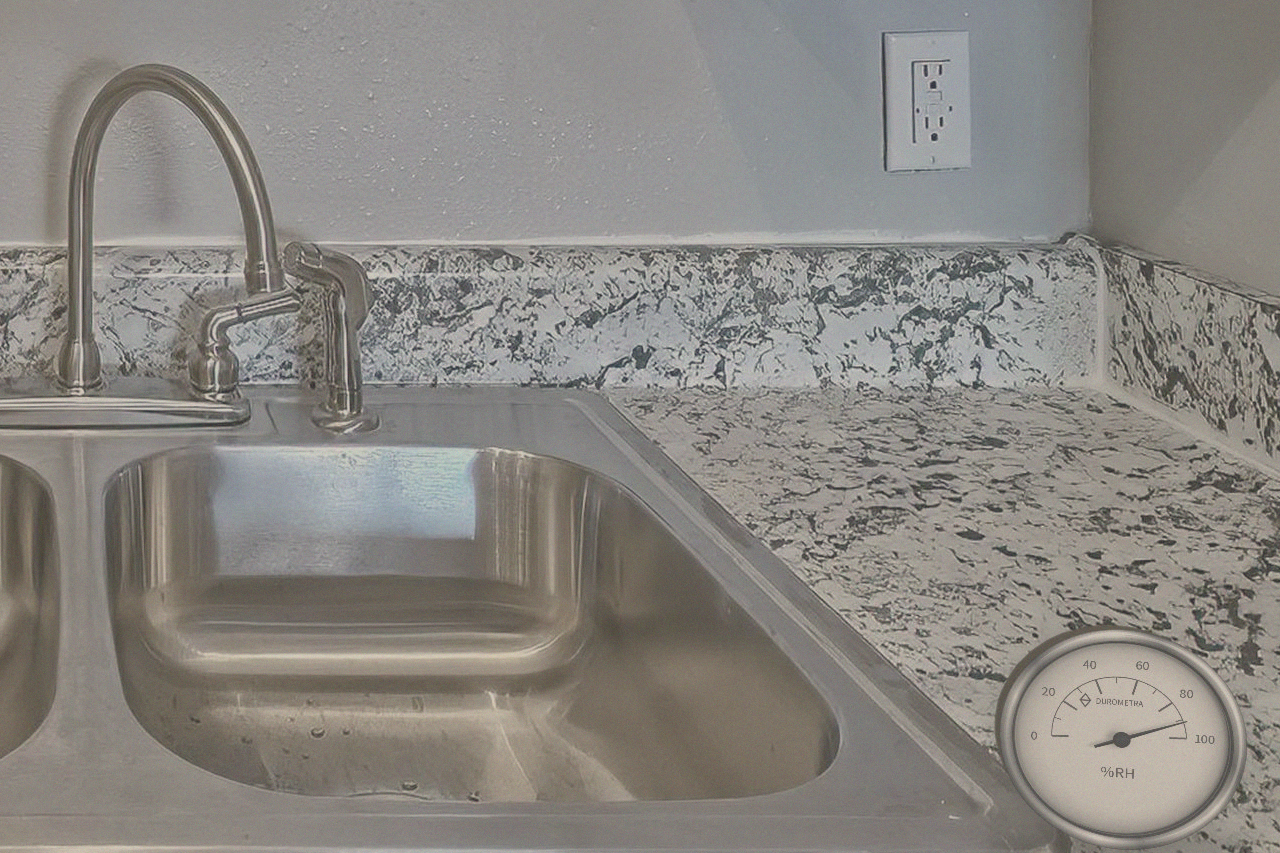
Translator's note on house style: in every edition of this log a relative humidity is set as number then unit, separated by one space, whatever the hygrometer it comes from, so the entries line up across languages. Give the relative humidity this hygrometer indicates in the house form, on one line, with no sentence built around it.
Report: 90 %
